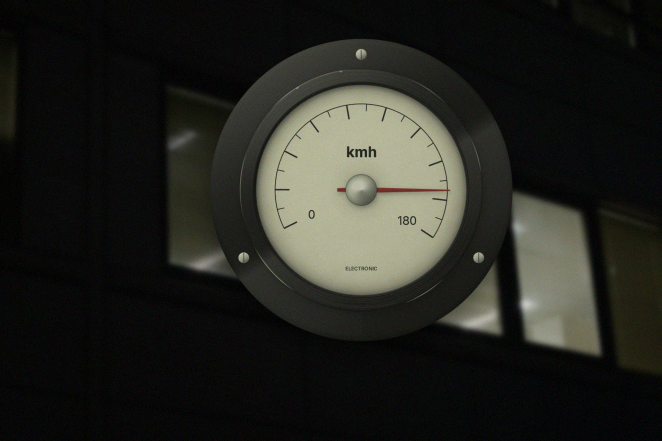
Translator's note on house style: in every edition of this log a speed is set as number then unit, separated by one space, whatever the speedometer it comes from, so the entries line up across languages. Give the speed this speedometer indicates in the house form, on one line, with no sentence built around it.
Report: 155 km/h
